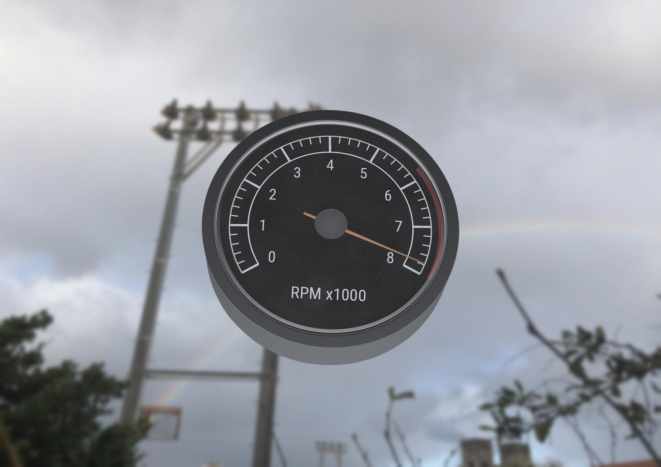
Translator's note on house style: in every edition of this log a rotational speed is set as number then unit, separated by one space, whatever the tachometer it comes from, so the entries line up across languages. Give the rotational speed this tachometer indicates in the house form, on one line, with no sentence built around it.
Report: 7800 rpm
